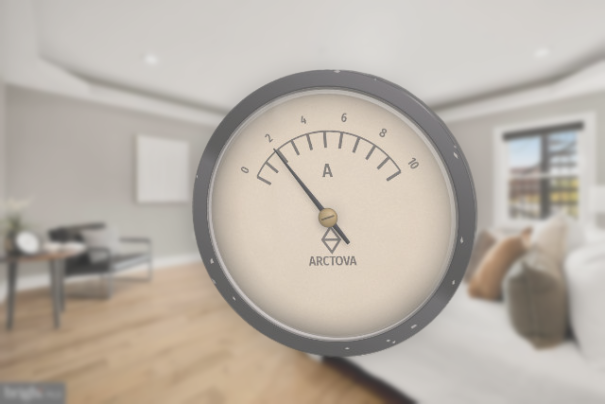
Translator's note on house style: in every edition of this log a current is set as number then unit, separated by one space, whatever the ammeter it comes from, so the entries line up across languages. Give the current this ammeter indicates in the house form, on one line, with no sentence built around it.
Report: 2 A
